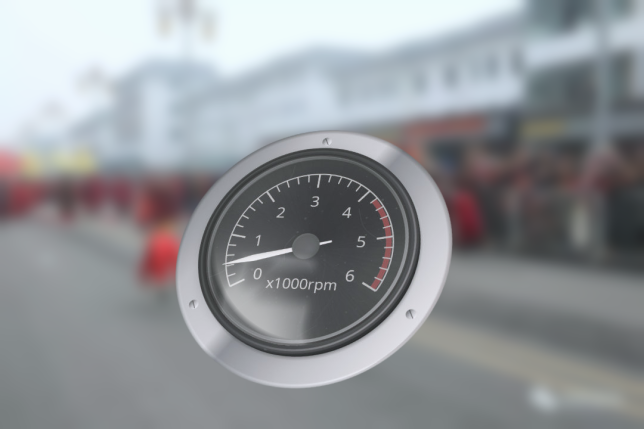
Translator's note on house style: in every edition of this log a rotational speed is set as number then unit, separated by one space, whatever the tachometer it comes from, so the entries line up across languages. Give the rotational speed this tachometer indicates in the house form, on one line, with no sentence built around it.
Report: 400 rpm
